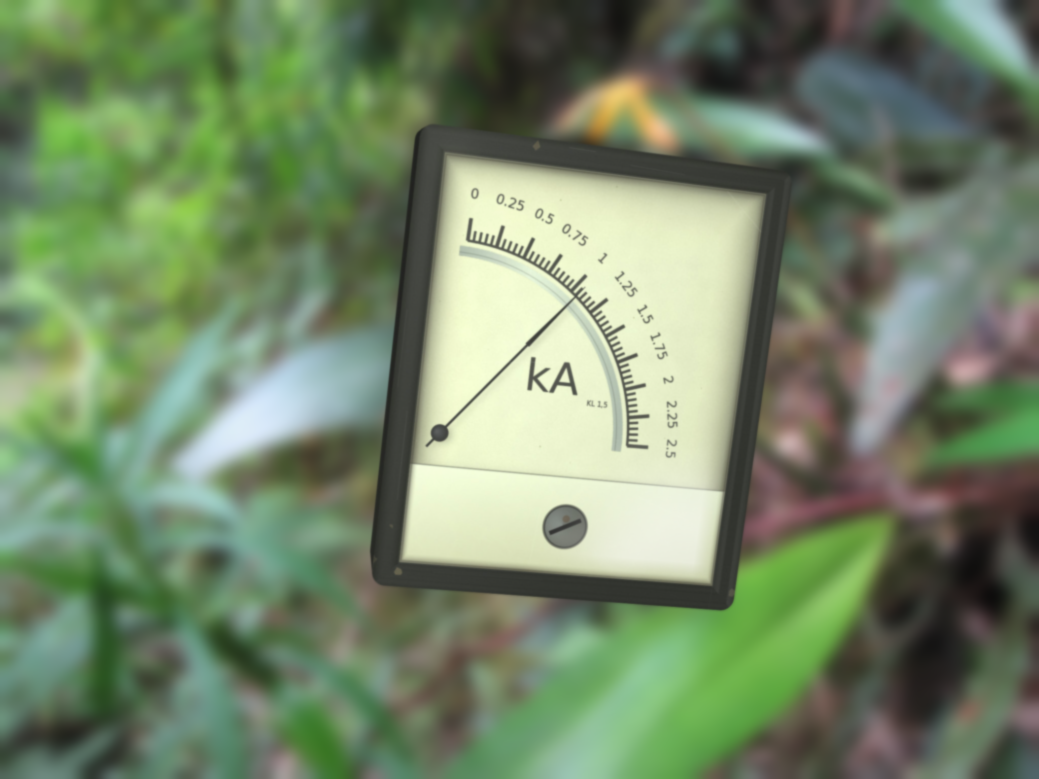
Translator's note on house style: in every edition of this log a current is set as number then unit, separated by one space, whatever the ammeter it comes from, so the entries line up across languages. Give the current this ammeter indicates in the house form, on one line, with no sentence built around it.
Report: 1.05 kA
